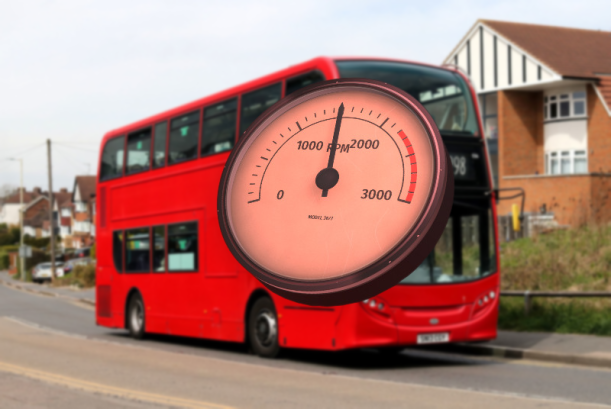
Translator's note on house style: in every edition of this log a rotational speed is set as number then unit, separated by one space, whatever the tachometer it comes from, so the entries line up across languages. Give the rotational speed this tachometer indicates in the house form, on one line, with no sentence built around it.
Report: 1500 rpm
